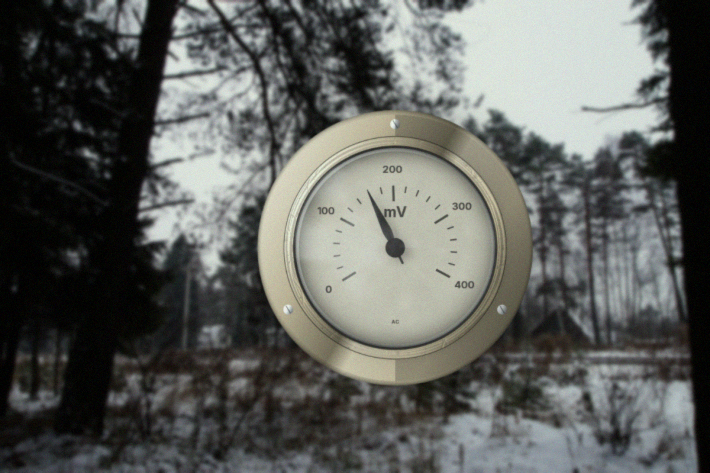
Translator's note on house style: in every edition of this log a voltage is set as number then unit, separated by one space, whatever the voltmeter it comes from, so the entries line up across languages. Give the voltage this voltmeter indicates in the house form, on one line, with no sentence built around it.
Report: 160 mV
